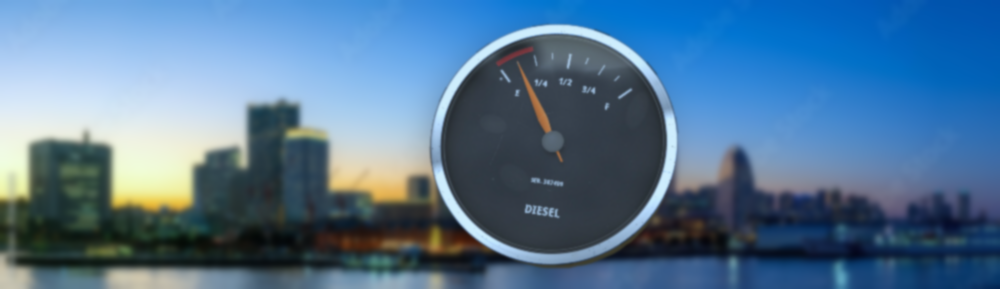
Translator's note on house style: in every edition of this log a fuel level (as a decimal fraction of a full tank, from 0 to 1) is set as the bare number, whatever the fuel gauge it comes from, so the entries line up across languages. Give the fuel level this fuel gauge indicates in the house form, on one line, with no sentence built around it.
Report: 0.125
